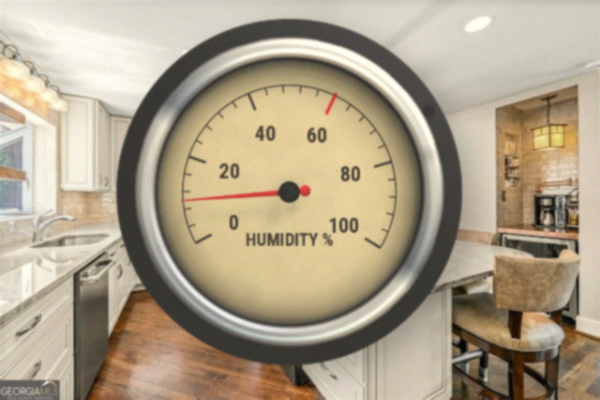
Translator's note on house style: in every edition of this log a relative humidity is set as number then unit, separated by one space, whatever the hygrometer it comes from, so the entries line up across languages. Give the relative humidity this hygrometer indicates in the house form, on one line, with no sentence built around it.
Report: 10 %
